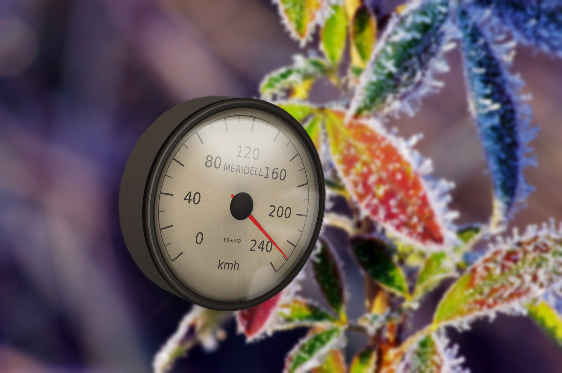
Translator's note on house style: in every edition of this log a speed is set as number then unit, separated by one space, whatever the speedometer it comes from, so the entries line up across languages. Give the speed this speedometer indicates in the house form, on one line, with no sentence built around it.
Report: 230 km/h
